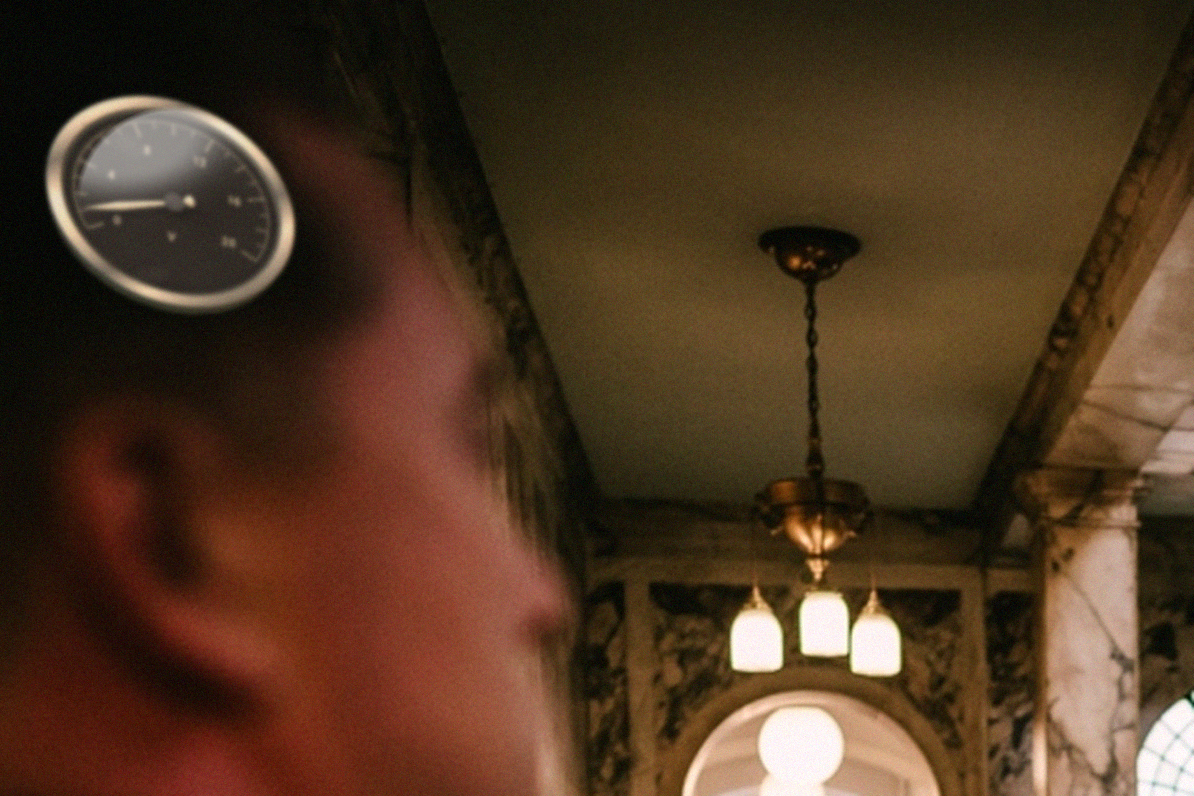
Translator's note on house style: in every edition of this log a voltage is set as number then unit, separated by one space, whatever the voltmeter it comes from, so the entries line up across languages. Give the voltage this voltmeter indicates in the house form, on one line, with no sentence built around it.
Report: 1 V
